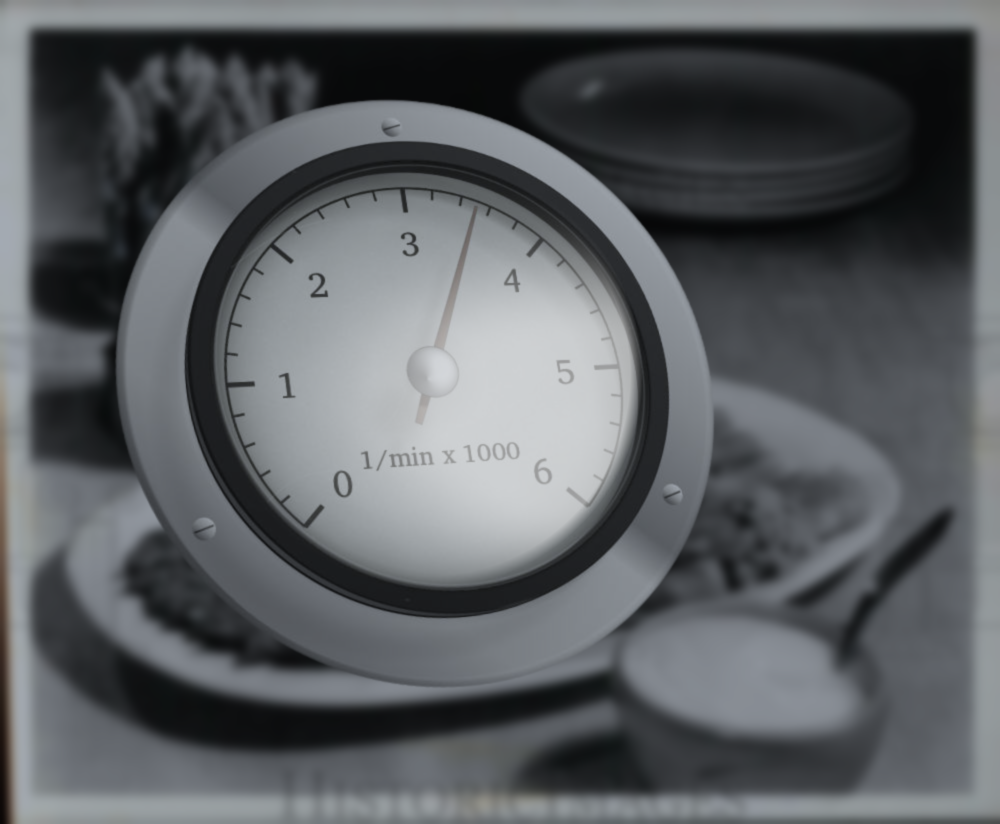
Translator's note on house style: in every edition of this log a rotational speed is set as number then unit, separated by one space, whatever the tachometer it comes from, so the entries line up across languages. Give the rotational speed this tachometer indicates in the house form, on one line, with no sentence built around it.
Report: 3500 rpm
